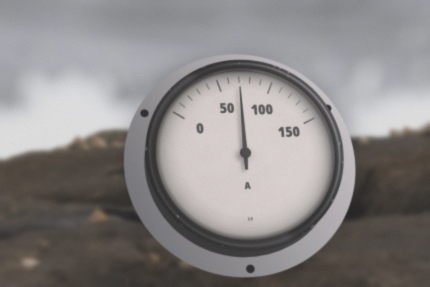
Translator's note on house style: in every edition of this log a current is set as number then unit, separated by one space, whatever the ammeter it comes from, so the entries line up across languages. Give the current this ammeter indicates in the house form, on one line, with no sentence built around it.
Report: 70 A
